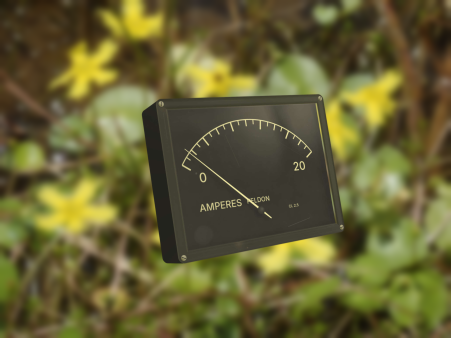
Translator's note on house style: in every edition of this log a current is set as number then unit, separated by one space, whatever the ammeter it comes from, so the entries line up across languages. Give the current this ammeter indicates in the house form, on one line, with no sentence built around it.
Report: 1.5 A
